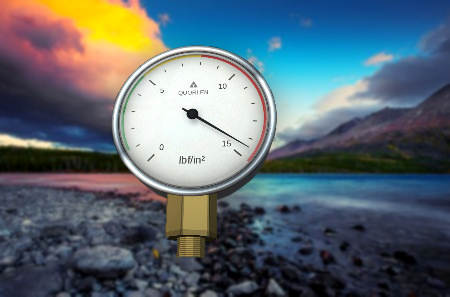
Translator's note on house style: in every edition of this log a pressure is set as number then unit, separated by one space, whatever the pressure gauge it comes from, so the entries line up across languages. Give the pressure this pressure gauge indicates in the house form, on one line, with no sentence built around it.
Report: 14.5 psi
